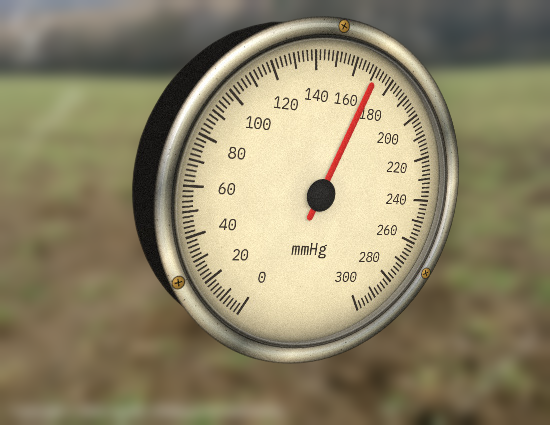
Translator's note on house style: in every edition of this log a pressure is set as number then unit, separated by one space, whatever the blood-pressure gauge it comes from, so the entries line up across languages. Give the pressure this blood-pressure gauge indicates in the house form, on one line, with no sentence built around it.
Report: 170 mmHg
